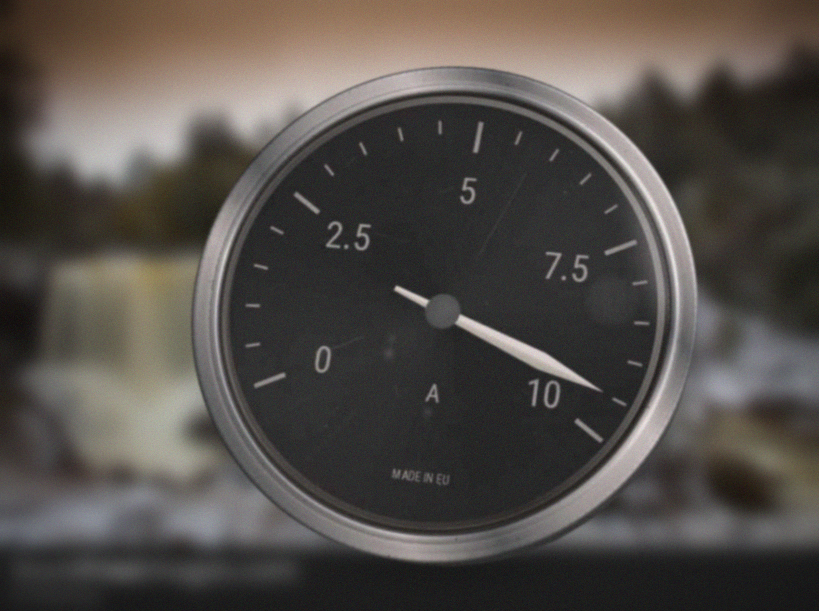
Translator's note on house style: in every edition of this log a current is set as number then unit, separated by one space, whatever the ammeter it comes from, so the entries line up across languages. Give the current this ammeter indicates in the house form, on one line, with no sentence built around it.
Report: 9.5 A
